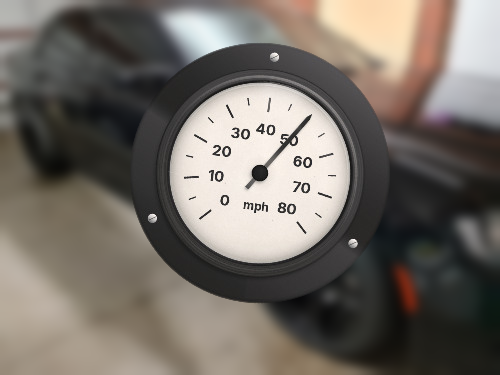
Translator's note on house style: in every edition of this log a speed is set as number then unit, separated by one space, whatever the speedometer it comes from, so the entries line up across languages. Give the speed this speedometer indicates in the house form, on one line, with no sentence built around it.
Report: 50 mph
